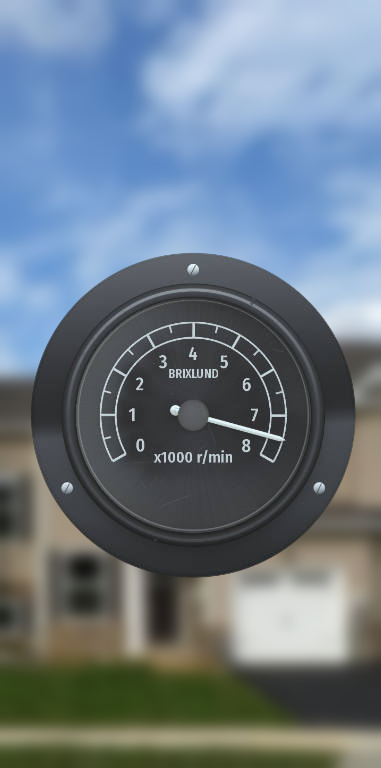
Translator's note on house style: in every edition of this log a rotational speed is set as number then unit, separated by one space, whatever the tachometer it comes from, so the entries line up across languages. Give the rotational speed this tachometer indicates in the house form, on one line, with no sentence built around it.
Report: 7500 rpm
